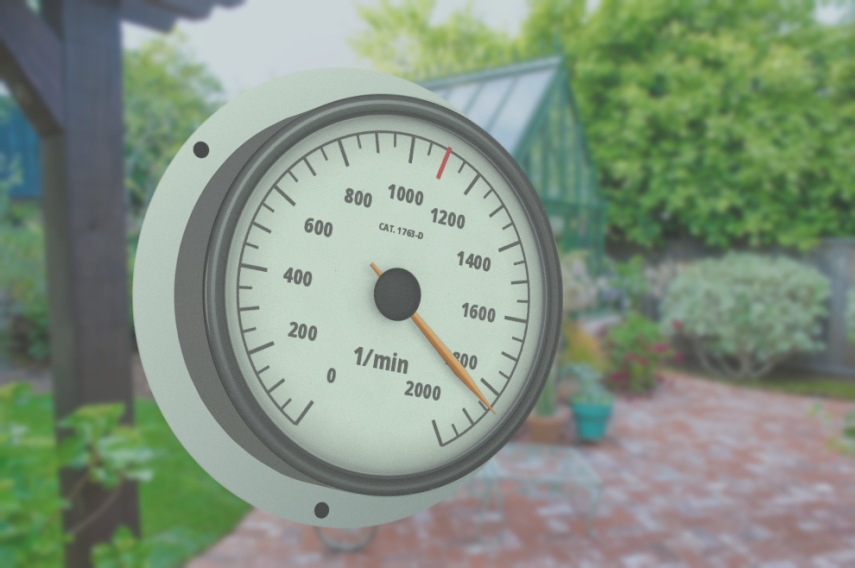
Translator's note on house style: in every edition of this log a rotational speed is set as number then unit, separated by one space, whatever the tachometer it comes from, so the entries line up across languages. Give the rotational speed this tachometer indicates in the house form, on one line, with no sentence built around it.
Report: 1850 rpm
